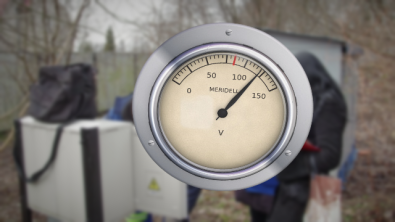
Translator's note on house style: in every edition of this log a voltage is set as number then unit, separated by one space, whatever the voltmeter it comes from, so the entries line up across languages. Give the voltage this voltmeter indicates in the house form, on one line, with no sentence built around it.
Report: 120 V
